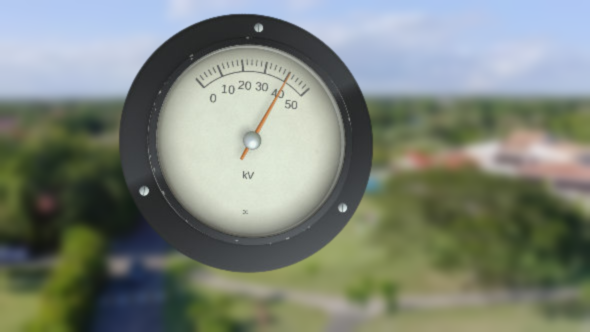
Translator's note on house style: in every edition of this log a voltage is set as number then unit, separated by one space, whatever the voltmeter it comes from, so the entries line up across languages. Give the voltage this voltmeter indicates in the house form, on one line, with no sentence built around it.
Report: 40 kV
